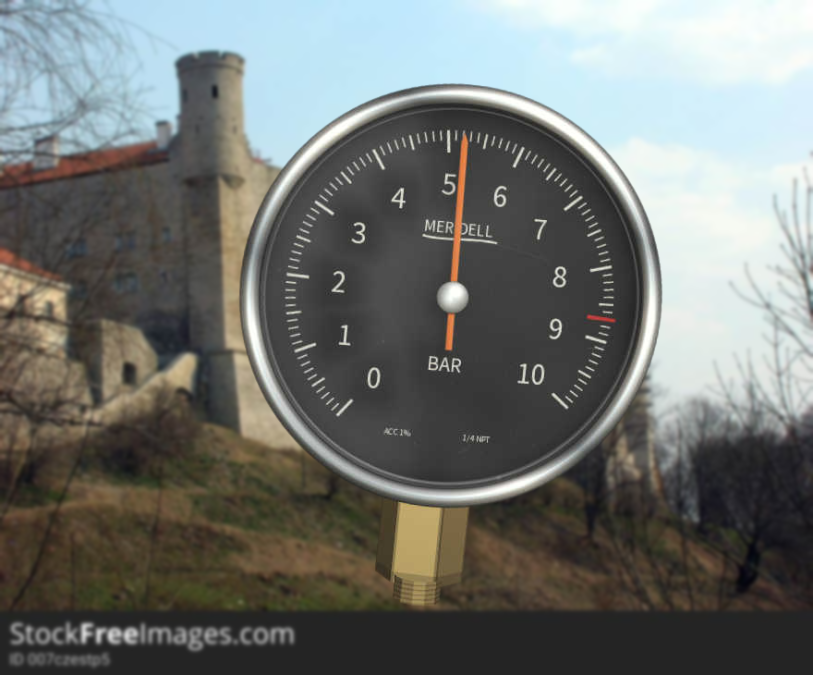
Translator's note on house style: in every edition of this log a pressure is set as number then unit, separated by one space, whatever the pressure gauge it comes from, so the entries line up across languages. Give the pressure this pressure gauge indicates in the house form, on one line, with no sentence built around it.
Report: 5.2 bar
